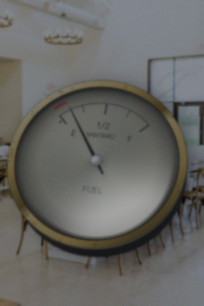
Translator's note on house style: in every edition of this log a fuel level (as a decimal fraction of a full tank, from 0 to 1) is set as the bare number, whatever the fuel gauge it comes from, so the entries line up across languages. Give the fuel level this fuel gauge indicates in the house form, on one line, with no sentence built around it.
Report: 0.125
